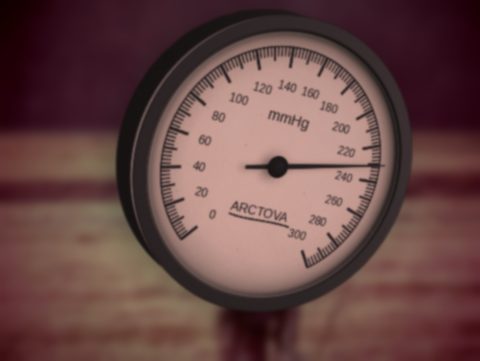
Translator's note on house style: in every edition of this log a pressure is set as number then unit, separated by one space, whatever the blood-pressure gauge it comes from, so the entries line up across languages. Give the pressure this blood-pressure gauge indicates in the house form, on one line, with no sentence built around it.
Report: 230 mmHg
